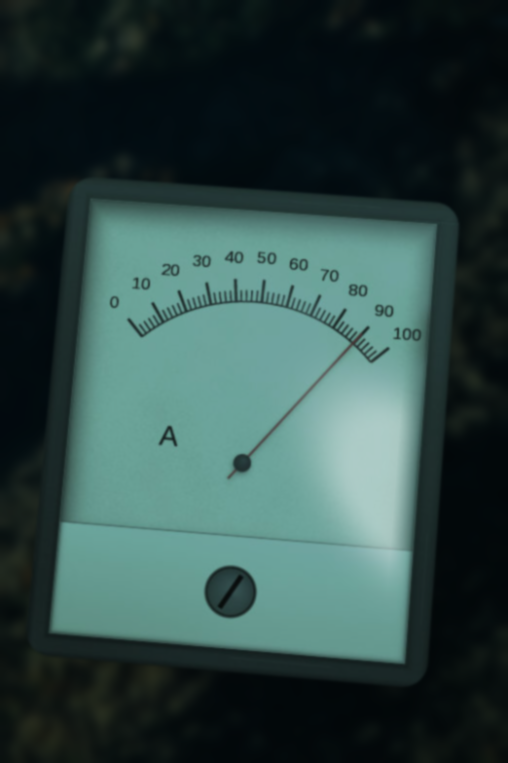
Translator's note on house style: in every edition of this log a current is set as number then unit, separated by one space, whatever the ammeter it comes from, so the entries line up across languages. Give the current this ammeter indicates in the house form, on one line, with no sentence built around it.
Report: 90 A
